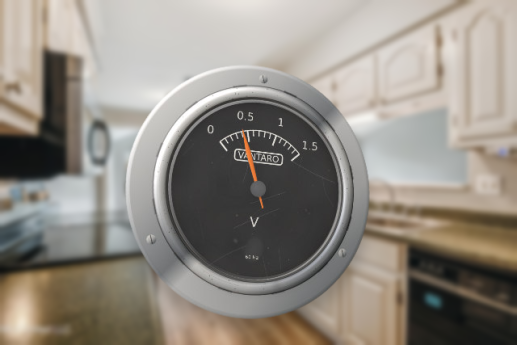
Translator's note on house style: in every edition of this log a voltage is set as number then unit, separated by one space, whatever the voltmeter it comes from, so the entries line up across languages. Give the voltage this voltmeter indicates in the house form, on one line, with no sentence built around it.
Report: 0.4 V
